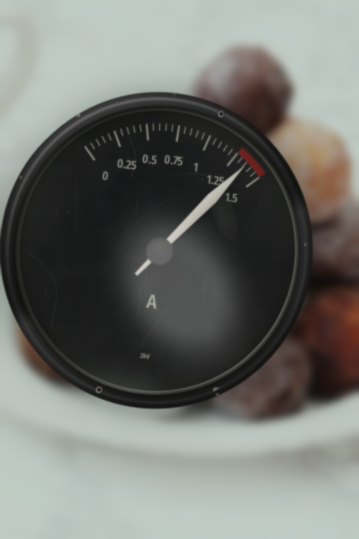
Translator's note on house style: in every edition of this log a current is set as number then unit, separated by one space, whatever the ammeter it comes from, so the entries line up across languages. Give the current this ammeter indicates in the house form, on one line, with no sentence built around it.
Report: 1.35 A
